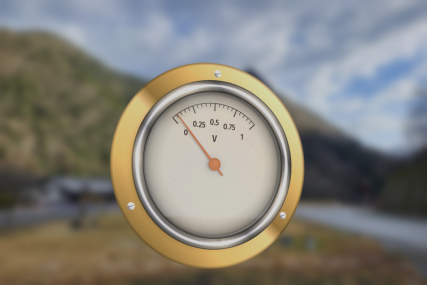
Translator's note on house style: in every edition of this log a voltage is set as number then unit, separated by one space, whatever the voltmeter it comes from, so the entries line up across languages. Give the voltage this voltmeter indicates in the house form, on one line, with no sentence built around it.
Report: 0.05 V
